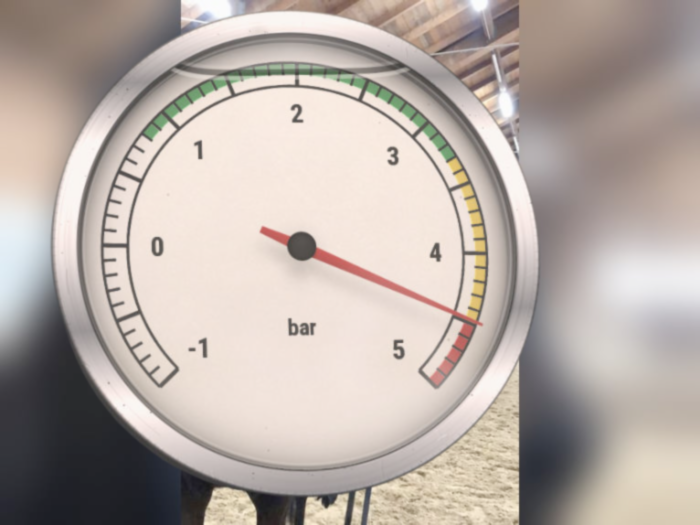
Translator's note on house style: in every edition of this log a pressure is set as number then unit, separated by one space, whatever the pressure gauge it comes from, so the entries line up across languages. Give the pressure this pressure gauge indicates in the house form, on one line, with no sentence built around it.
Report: 4.5 bar
